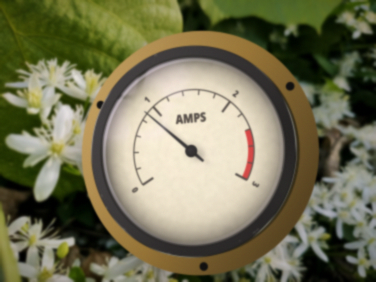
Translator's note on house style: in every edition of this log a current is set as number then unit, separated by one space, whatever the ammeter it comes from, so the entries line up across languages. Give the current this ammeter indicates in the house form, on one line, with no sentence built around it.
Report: 0.9 A
